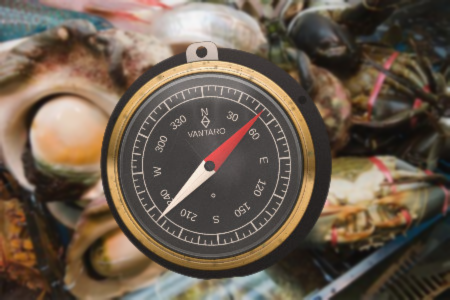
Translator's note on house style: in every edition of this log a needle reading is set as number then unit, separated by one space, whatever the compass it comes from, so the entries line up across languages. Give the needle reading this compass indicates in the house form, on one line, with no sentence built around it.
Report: 50 °
